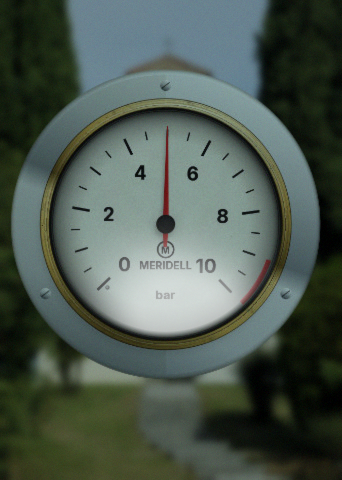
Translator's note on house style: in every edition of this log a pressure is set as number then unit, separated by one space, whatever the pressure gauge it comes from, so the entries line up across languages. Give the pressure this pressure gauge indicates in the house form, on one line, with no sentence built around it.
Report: 5 bar
